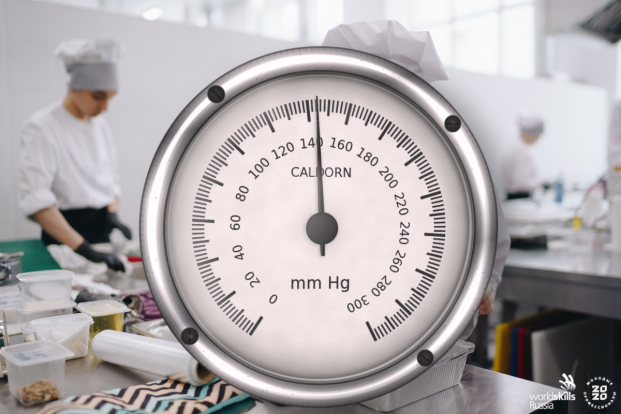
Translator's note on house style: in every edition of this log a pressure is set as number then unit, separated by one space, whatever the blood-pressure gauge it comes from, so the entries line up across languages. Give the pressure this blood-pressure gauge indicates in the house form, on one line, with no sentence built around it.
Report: 144 mmHg
